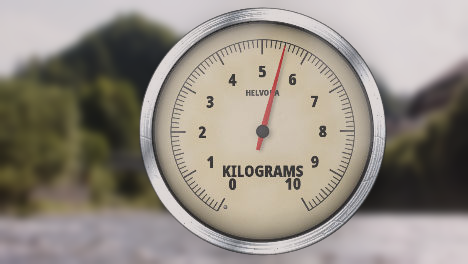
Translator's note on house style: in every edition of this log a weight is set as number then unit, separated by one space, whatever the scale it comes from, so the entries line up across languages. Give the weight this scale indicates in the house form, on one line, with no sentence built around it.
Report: 5.5 kg
